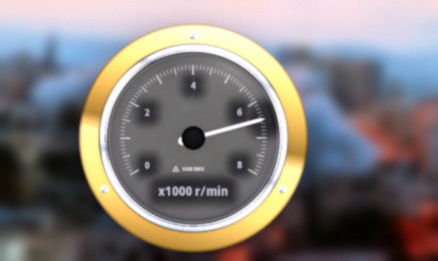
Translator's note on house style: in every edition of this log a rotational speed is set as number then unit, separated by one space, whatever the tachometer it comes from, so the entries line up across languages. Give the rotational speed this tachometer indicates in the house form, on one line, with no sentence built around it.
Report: 6500 rpm
